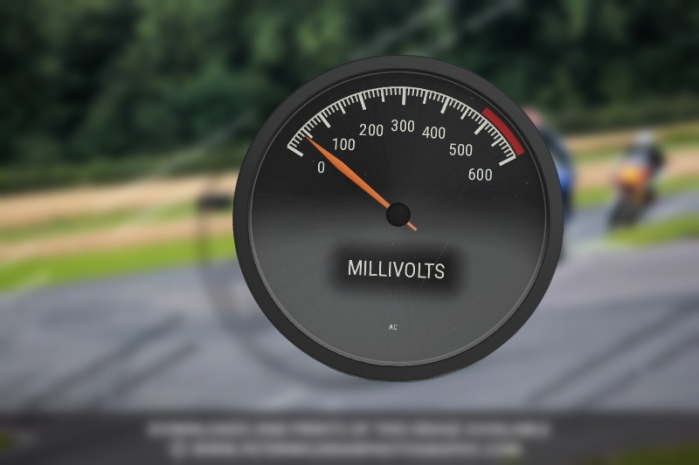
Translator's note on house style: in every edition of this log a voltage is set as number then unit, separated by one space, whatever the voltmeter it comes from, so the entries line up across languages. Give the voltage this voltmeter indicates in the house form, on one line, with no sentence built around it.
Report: 40 mV
